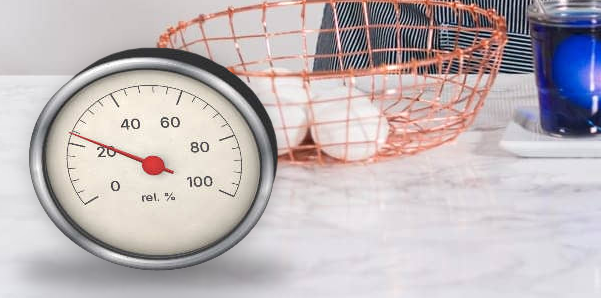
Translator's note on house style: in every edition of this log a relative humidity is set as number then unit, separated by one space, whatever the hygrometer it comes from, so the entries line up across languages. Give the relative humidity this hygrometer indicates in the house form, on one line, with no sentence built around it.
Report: 24 %
